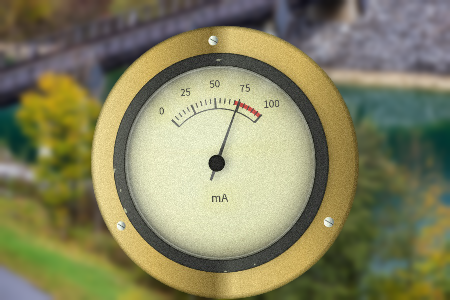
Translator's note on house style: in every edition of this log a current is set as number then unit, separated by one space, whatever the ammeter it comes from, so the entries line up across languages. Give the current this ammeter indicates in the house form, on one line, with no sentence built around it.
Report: 75 mA
